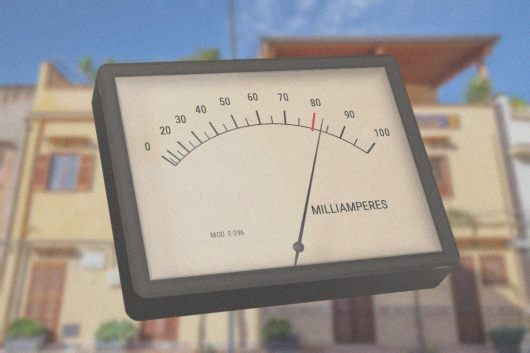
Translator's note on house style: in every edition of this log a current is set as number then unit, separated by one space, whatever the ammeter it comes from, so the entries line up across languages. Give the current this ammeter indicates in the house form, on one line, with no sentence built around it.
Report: 82.5 mA
